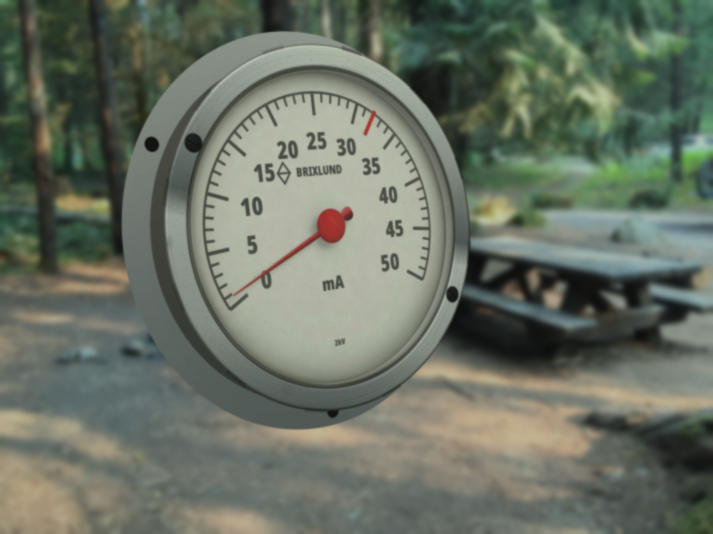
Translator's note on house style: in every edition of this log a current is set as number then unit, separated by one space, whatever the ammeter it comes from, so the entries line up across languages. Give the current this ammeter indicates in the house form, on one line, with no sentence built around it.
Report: 1 mA
